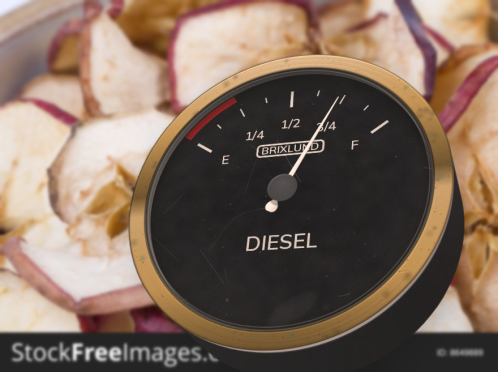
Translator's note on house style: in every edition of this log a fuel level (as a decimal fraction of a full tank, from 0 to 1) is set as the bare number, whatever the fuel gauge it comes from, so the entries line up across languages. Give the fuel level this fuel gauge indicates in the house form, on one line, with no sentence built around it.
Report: 0.75
